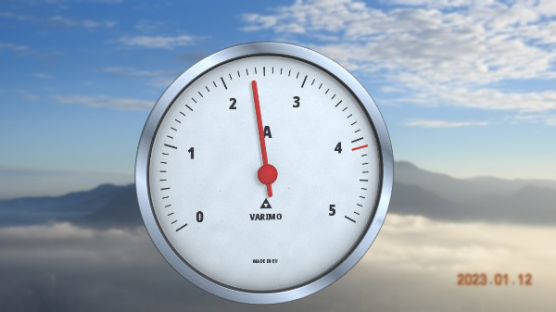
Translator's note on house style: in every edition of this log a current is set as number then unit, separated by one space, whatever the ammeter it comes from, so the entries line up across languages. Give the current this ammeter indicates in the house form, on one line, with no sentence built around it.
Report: 2.35 A
